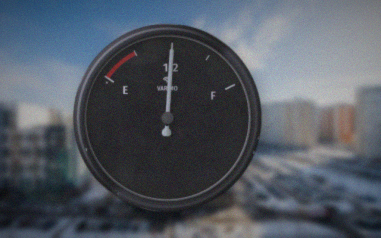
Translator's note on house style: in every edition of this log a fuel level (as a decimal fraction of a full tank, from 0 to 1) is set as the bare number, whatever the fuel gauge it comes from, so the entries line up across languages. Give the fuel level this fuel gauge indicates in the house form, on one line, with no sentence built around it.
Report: 0.5
